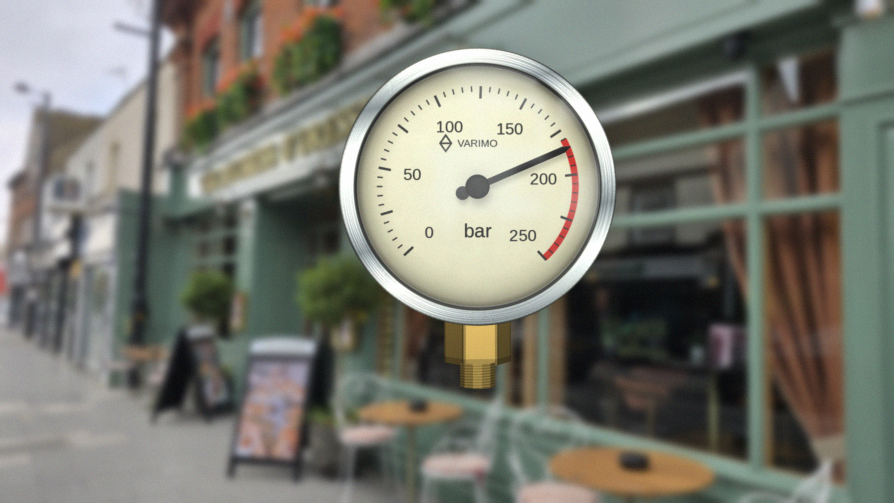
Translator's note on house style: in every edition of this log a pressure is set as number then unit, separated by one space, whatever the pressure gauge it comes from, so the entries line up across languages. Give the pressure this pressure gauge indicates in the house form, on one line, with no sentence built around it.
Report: 185 bar
